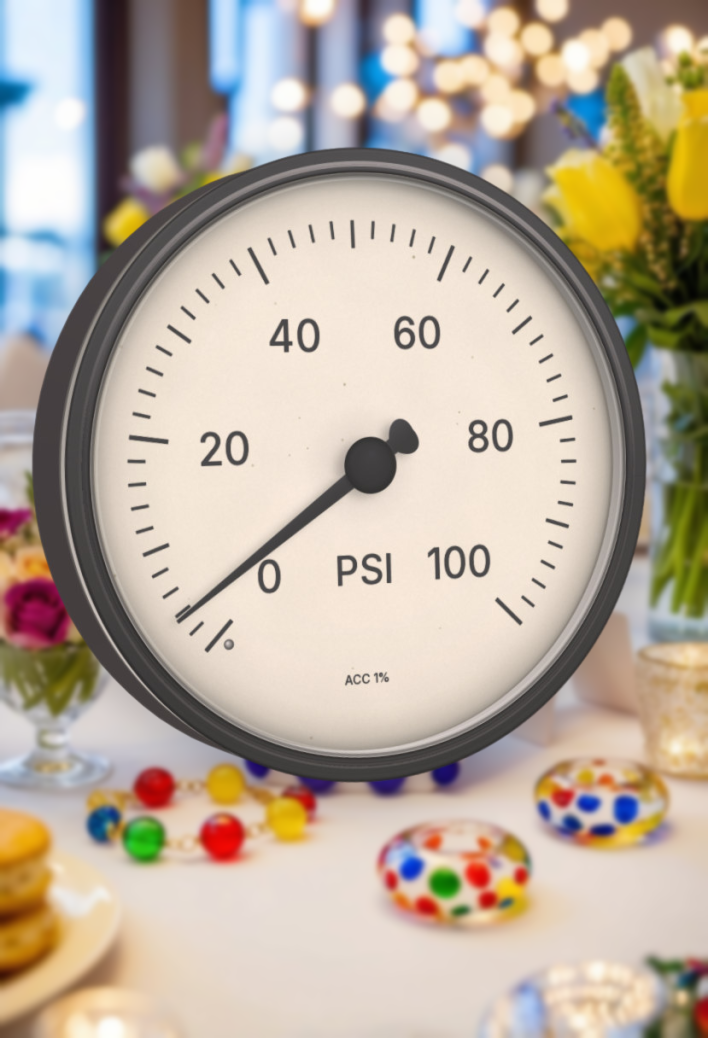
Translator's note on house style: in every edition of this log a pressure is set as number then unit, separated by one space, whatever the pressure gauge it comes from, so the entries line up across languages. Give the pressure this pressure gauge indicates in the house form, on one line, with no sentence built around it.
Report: 4 psi
